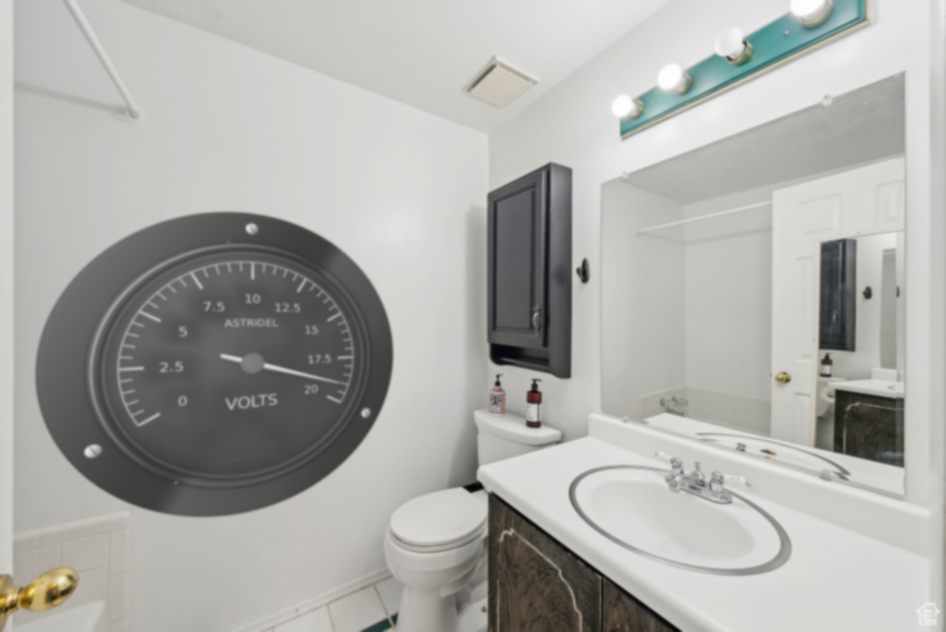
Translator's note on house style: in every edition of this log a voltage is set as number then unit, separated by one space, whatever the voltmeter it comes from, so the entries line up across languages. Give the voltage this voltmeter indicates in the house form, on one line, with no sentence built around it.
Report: 19 V
